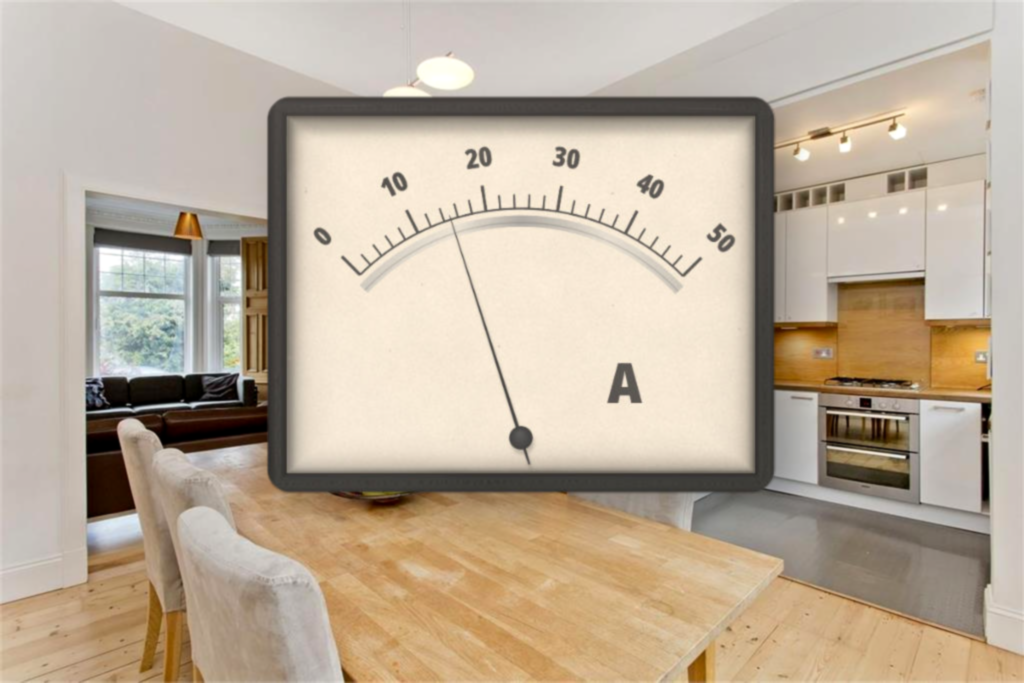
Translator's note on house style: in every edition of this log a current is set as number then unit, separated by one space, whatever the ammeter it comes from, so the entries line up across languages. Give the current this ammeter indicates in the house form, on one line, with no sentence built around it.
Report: 15 A
